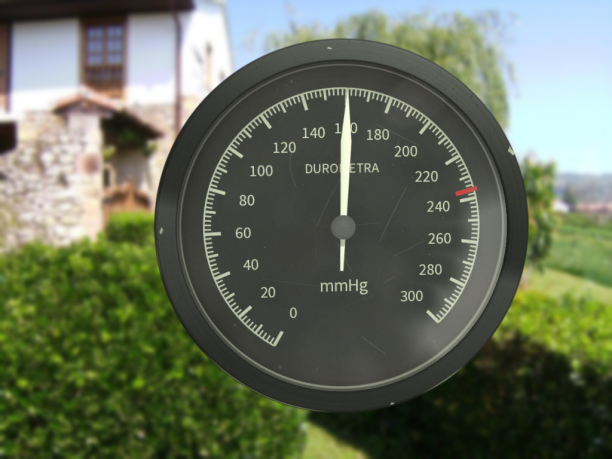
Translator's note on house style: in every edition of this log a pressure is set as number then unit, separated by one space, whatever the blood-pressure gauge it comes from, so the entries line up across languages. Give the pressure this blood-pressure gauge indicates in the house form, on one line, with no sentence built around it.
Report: 160 mmHg
